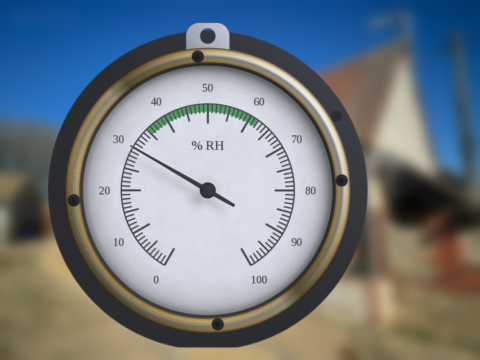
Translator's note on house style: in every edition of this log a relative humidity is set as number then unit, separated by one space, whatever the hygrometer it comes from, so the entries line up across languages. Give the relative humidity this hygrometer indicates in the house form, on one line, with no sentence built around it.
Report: 30 %
